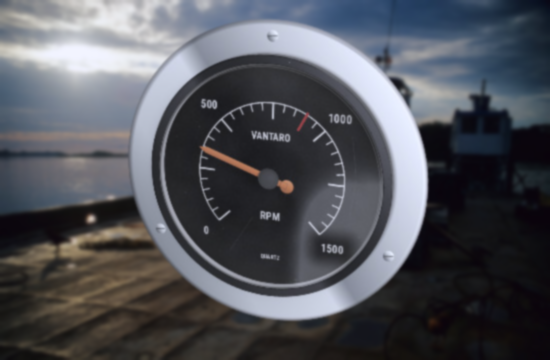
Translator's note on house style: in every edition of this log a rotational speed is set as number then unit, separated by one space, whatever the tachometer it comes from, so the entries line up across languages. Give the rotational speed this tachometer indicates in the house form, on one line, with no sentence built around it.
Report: 350 rpm
